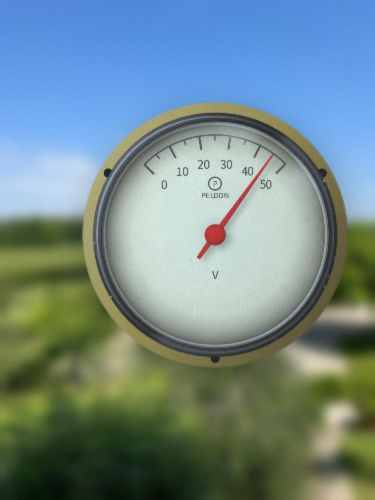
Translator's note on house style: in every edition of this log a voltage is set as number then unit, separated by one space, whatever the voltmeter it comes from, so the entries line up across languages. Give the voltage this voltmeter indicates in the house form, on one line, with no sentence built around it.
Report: 45 V
